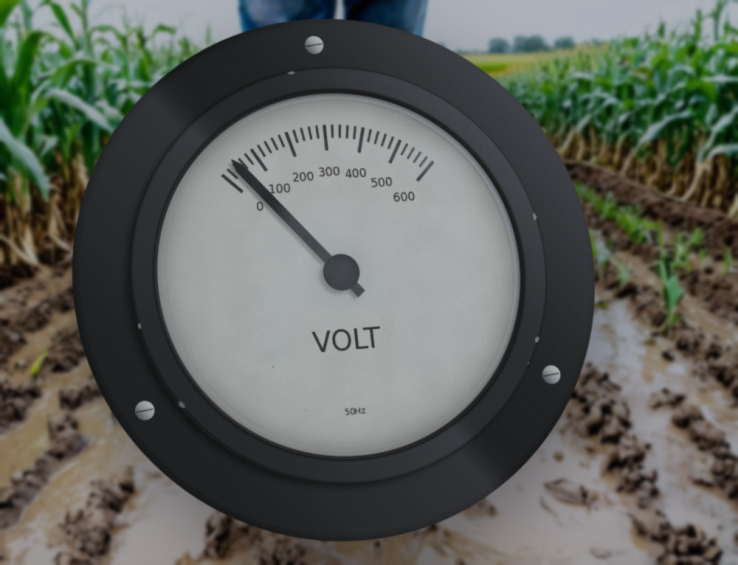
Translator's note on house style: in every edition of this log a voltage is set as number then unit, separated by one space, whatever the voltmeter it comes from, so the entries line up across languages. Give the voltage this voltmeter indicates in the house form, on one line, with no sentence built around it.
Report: 40 V
